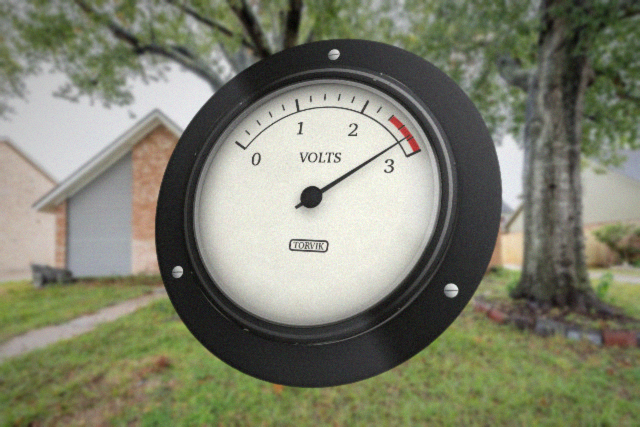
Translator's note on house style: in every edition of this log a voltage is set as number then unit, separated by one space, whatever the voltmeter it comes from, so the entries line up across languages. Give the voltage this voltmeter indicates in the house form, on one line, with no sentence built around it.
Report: 2.8 V
